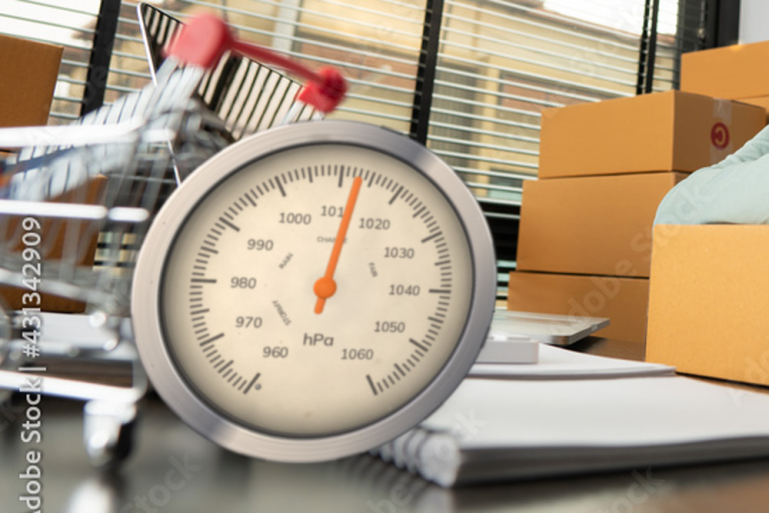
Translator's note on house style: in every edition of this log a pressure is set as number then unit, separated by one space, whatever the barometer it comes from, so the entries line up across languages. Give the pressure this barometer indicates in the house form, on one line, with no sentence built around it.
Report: 1013 hPa
